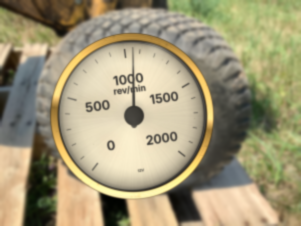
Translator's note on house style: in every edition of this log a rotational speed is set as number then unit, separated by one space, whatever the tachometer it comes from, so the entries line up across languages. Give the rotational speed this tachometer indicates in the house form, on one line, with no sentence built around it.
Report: 1050 rpm
